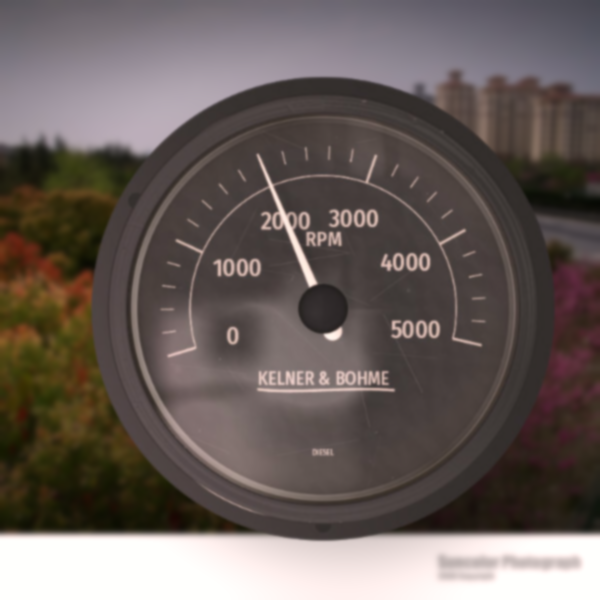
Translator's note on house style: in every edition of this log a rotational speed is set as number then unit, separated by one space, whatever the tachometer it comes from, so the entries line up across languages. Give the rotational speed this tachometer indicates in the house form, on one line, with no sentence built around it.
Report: 2000 rpm
